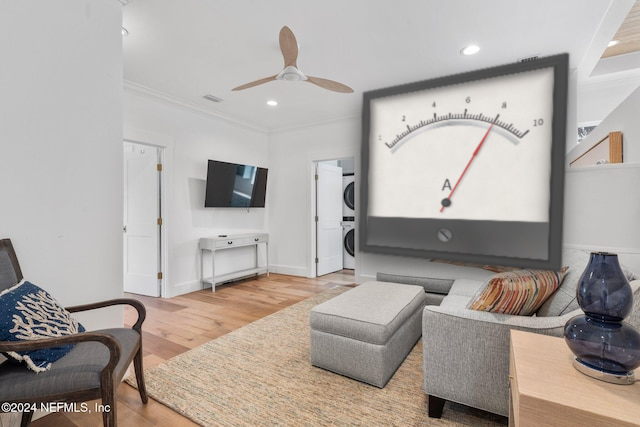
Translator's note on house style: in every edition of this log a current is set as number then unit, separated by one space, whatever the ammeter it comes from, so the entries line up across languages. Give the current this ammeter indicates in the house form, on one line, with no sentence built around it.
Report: 8 A
